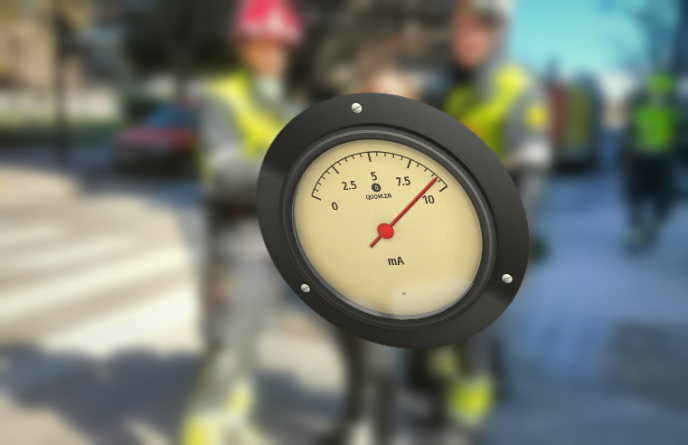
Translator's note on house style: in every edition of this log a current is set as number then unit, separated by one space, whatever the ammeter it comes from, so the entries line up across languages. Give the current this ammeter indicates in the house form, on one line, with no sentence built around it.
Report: 9.25 mA
